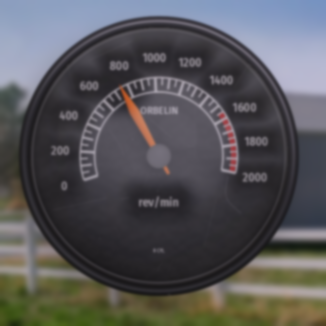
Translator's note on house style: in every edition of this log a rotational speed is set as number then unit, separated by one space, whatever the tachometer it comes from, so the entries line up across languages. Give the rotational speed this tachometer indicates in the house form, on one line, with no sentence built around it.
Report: 750 rpm
